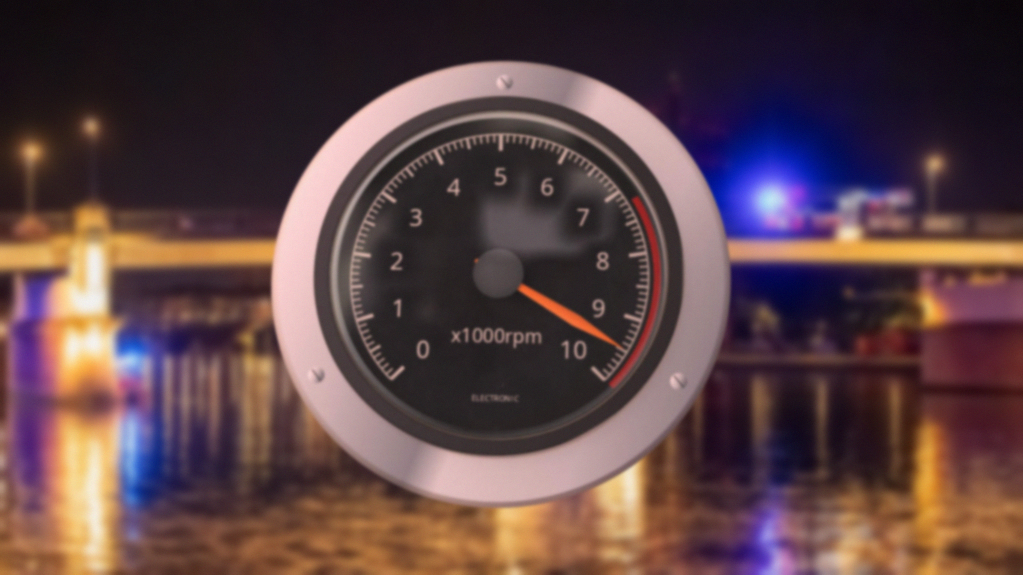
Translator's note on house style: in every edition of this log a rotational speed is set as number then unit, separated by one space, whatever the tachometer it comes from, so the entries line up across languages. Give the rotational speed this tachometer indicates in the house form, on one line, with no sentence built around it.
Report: 9500 rpm
